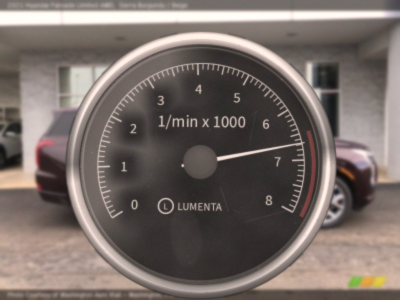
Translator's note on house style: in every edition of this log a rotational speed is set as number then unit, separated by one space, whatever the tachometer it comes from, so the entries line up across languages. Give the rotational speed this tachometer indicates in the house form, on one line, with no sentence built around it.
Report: 6700 rpm
